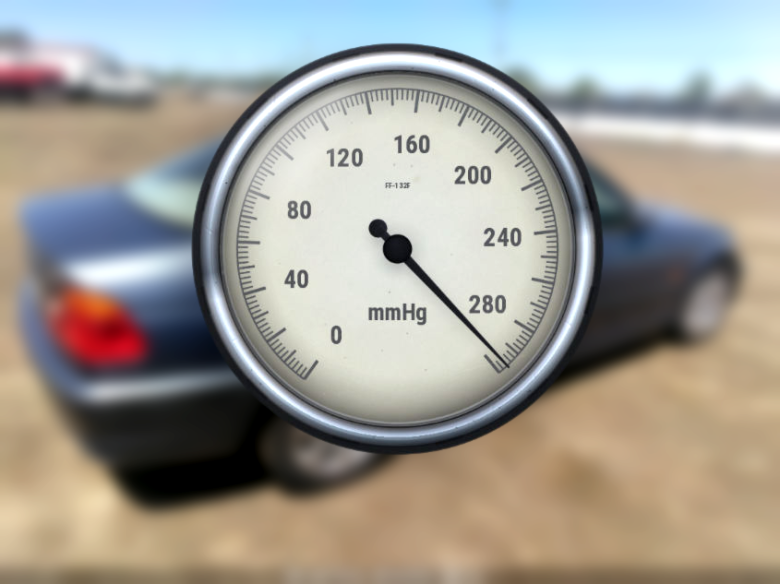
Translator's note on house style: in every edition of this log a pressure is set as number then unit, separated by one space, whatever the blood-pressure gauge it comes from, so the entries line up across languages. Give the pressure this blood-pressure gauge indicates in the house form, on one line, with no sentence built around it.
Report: 296 mmHg
